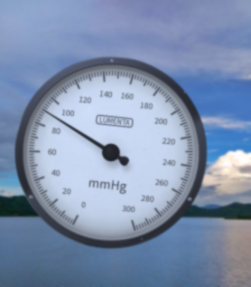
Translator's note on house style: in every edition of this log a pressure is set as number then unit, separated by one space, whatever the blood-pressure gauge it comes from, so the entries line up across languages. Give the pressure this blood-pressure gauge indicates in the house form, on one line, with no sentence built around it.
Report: 90 mmHg
